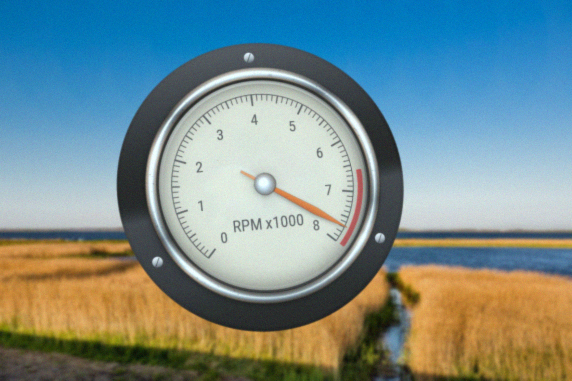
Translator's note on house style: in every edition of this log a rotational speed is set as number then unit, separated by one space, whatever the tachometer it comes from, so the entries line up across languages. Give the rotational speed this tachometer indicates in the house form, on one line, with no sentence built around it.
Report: 7700 rpm
